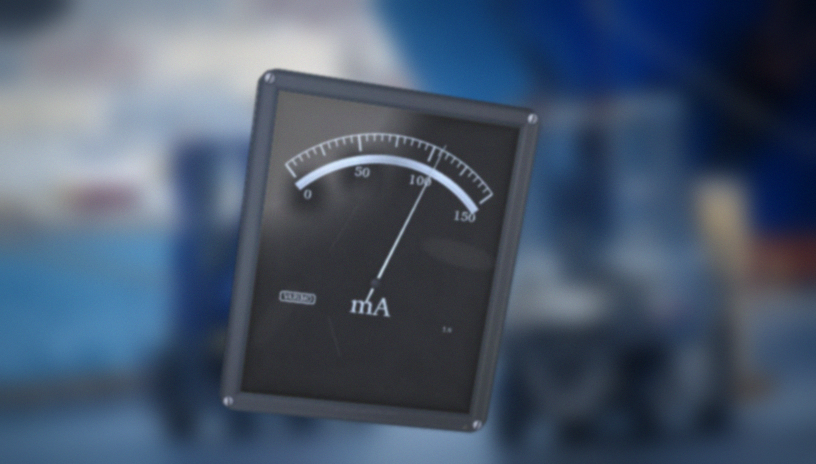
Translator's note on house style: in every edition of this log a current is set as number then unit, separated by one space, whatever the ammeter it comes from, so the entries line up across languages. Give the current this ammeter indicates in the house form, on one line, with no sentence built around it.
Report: 105 mA
